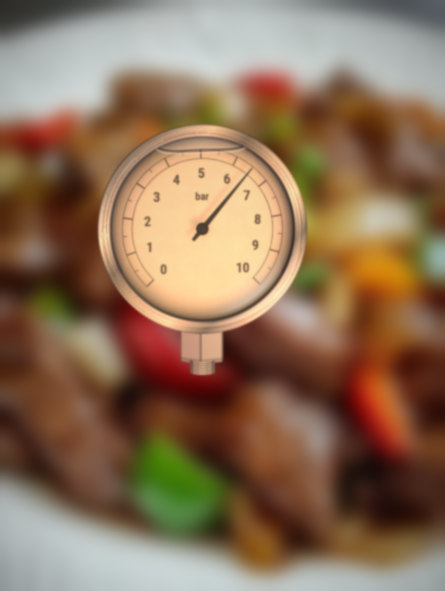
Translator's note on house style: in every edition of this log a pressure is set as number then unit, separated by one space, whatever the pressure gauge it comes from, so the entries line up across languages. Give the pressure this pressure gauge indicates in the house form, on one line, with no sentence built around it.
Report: 6.5 bar
